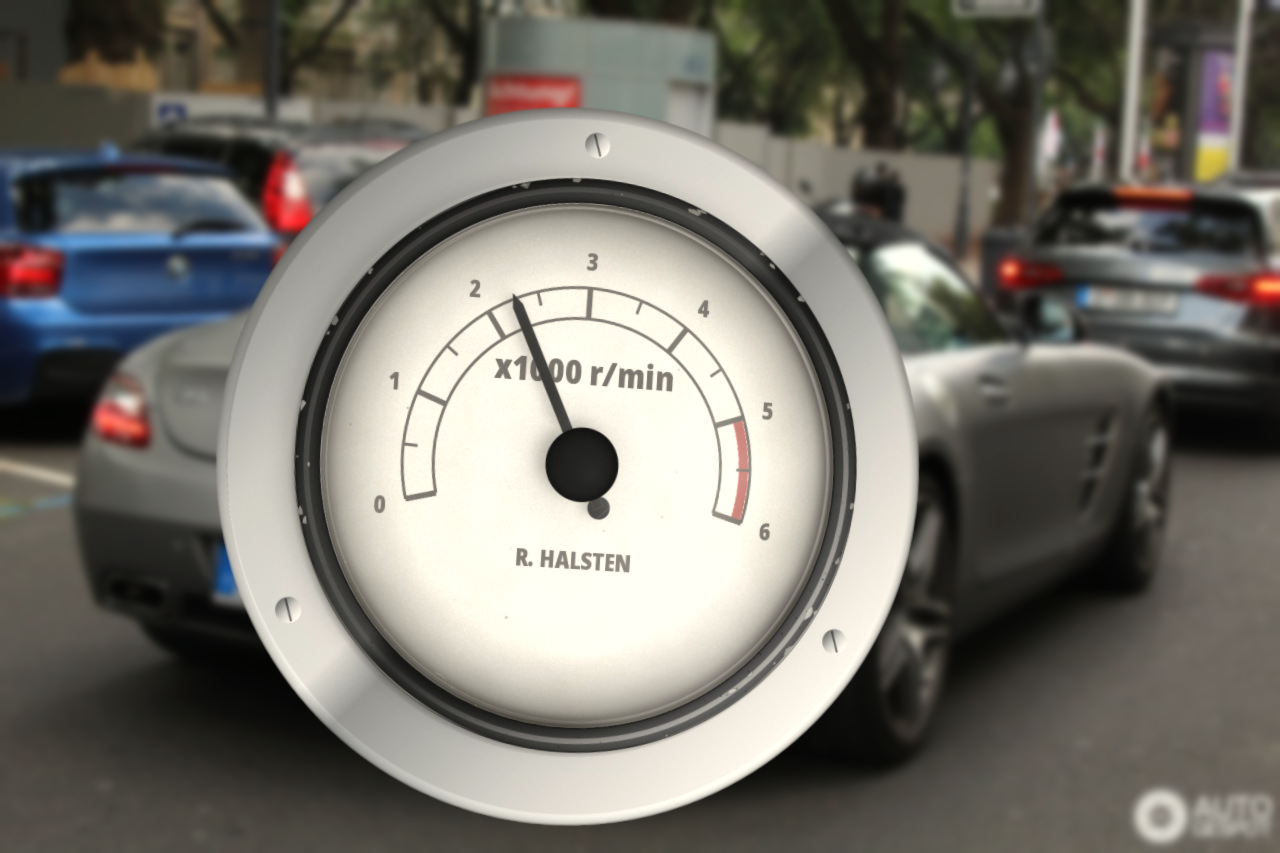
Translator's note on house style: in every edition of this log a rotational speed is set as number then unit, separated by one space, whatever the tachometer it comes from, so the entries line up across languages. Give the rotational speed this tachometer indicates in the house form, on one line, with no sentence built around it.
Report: 2250 rpm
